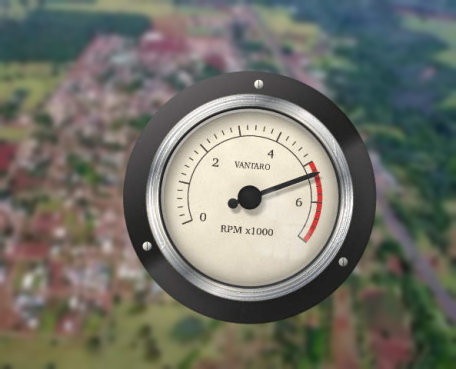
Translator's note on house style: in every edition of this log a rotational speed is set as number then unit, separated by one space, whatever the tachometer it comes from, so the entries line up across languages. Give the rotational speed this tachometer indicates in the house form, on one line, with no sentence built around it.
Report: 5300 rpm
